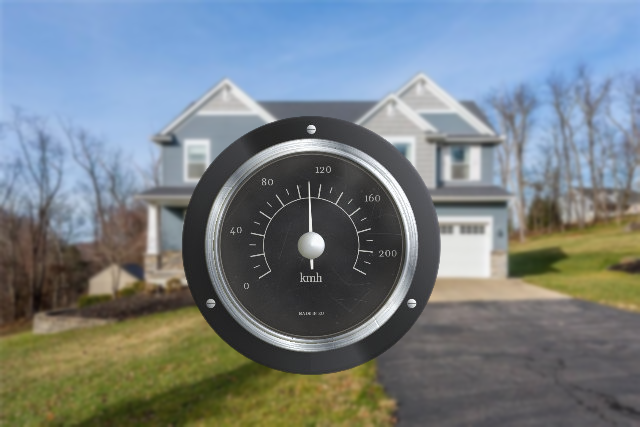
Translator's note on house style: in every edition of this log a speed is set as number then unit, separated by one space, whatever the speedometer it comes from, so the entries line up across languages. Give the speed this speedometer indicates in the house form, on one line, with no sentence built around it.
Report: 110 km/h
